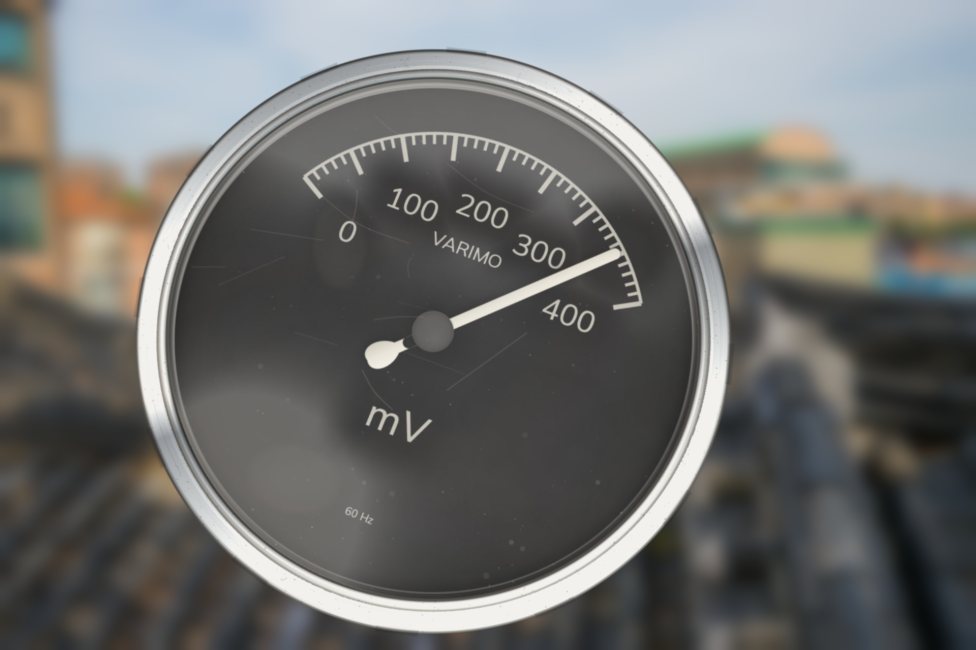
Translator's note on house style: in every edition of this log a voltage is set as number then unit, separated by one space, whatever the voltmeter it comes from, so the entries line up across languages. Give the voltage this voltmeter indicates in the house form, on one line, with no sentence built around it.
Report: 350 mV
